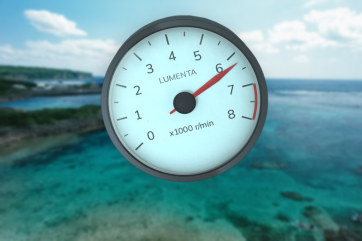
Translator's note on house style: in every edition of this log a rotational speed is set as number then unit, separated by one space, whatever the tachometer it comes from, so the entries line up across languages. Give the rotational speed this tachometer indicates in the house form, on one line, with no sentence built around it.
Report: 6250 rpm
